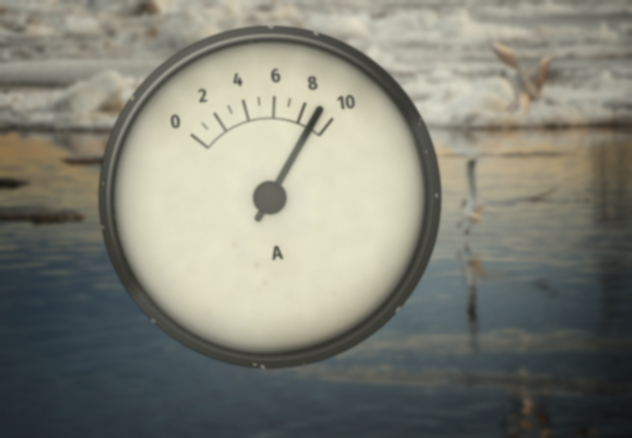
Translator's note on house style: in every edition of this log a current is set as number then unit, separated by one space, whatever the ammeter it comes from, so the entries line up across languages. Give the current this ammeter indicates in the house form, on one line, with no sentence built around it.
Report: 9 A
